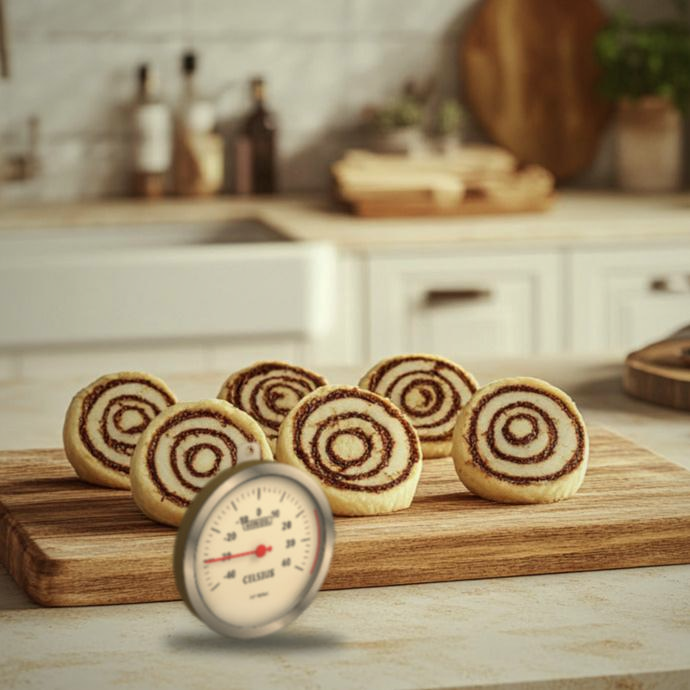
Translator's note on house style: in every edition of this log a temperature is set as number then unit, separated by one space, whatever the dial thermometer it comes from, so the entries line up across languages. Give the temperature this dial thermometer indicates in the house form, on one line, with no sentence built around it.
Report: -30 °C
